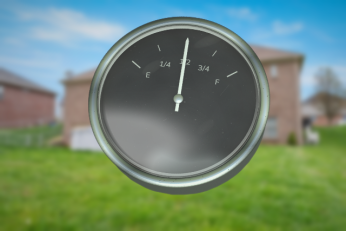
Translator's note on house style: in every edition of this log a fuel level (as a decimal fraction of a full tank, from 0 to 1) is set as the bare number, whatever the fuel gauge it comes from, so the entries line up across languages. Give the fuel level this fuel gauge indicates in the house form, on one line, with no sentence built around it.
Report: 0.5
